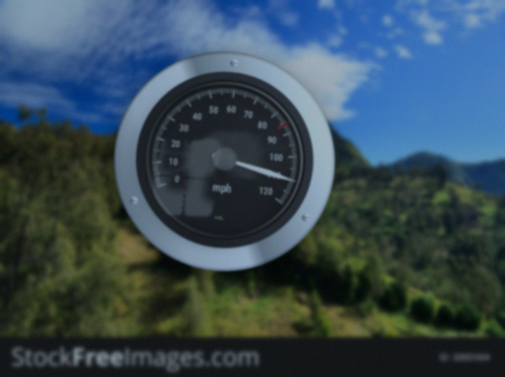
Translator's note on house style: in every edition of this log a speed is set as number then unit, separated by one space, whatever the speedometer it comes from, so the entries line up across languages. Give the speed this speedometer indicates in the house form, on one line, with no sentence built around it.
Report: 110 mph
